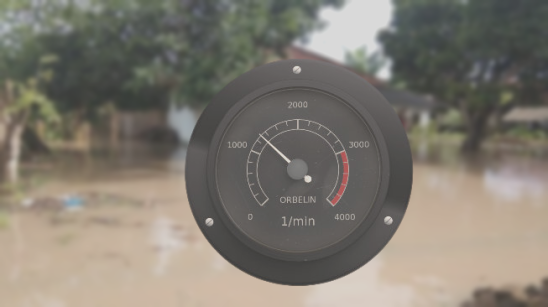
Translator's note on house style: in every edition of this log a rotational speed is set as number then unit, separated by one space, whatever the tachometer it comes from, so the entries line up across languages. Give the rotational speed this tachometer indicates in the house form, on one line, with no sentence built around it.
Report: 1300 rpm
